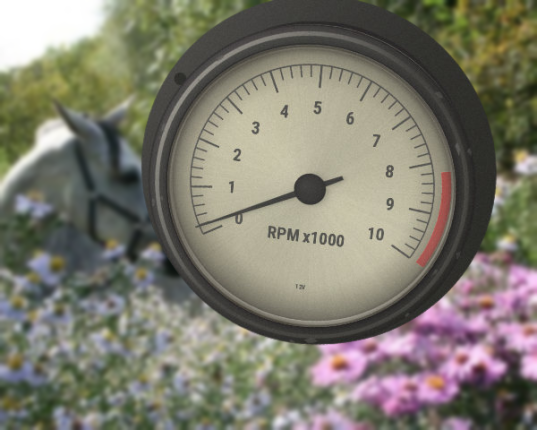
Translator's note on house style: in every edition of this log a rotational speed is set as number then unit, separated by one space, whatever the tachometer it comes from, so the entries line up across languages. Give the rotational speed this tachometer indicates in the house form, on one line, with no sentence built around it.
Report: 200 rpm
